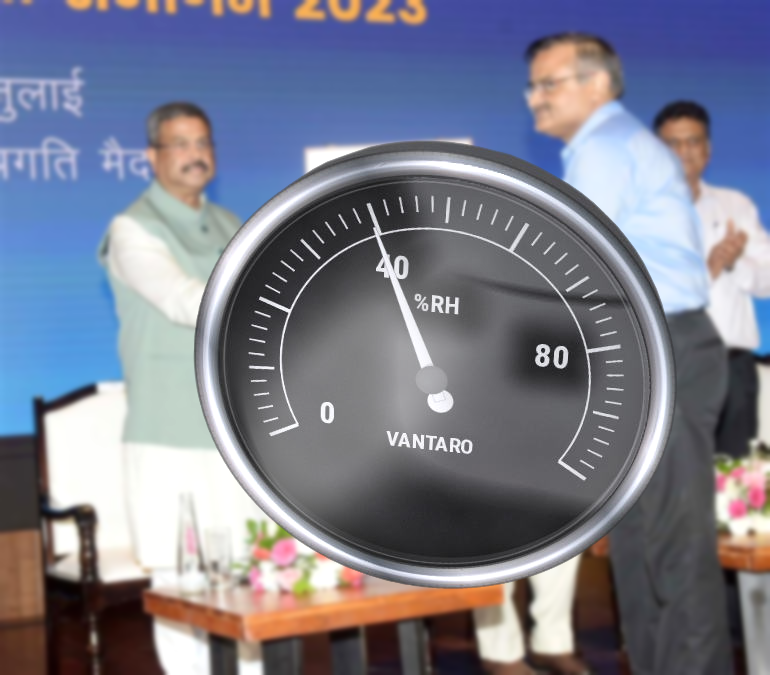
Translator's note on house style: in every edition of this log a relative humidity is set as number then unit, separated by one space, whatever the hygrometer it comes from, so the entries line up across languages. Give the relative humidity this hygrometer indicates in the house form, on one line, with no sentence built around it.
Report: 40 %
